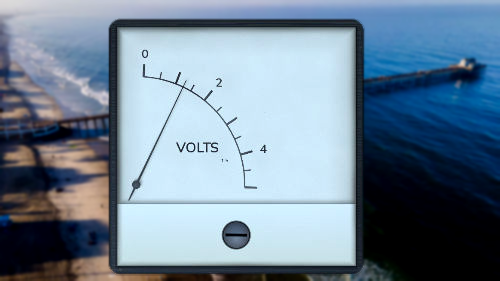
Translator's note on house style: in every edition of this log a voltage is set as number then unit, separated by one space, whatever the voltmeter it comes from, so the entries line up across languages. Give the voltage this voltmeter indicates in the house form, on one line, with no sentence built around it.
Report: 1.25 V
